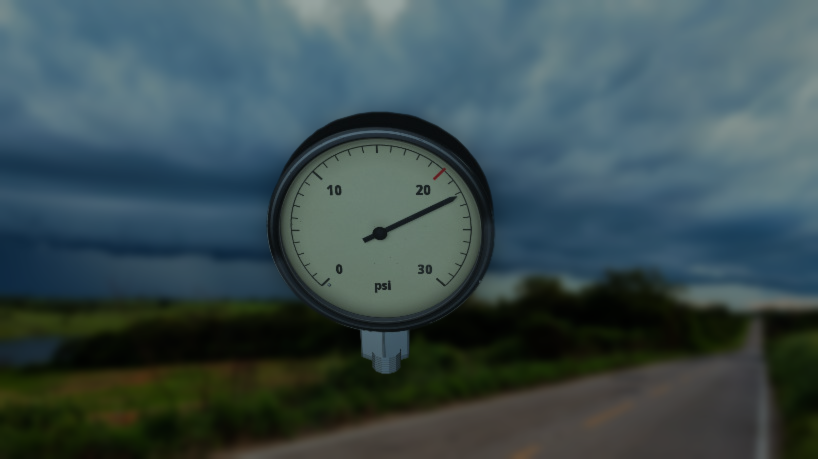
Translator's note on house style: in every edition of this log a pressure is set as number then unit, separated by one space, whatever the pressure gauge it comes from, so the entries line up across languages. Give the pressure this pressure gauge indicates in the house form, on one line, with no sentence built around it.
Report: 22 psi
